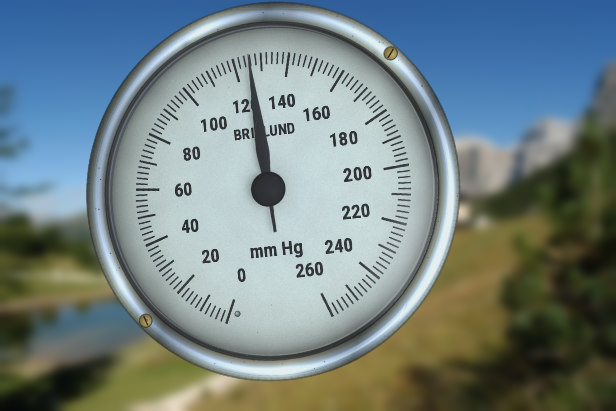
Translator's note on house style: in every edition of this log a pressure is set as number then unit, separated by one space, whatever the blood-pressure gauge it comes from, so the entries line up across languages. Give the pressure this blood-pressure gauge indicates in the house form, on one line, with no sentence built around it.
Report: 126 mmHg
